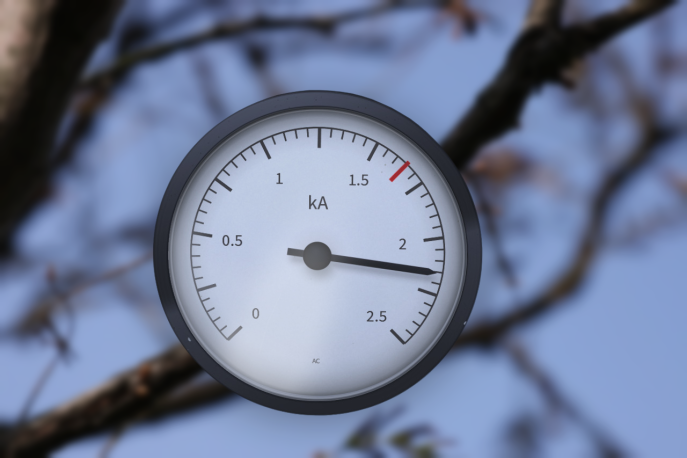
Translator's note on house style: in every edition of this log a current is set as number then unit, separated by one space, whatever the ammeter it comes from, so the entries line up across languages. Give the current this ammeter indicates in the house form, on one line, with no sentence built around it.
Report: 2.15 kA
